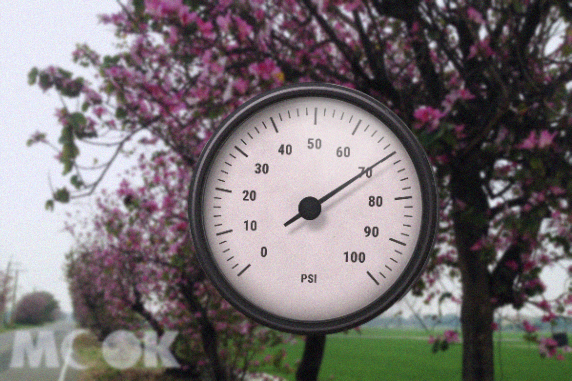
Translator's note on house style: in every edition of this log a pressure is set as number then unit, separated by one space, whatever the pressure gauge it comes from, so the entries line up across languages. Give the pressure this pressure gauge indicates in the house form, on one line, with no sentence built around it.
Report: 70 psi
